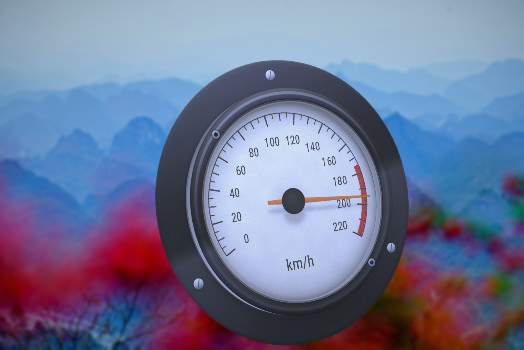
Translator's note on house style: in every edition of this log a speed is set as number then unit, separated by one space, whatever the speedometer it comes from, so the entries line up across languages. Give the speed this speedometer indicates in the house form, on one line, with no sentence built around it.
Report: 195 km/h
